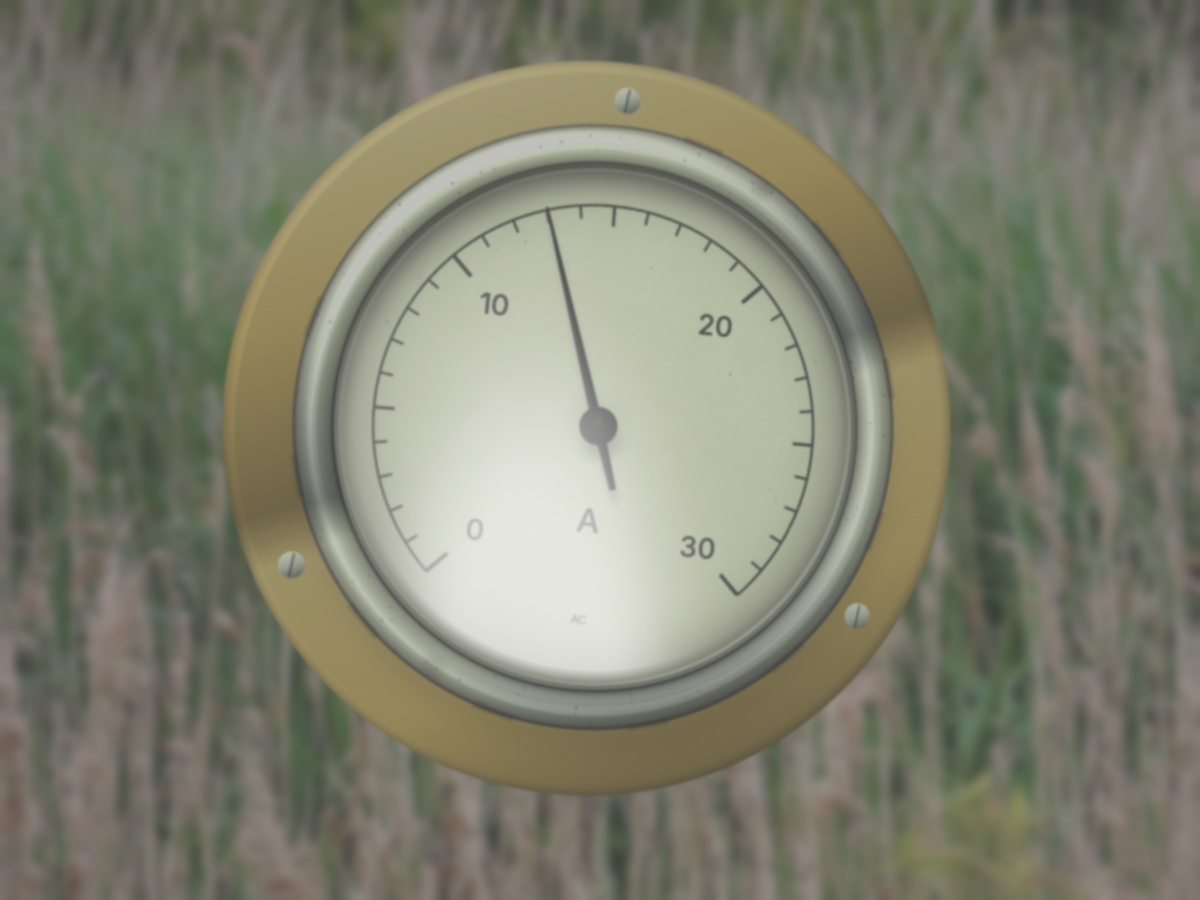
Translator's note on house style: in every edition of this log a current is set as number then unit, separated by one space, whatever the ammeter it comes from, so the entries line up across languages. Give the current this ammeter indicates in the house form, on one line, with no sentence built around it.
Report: 13 A
